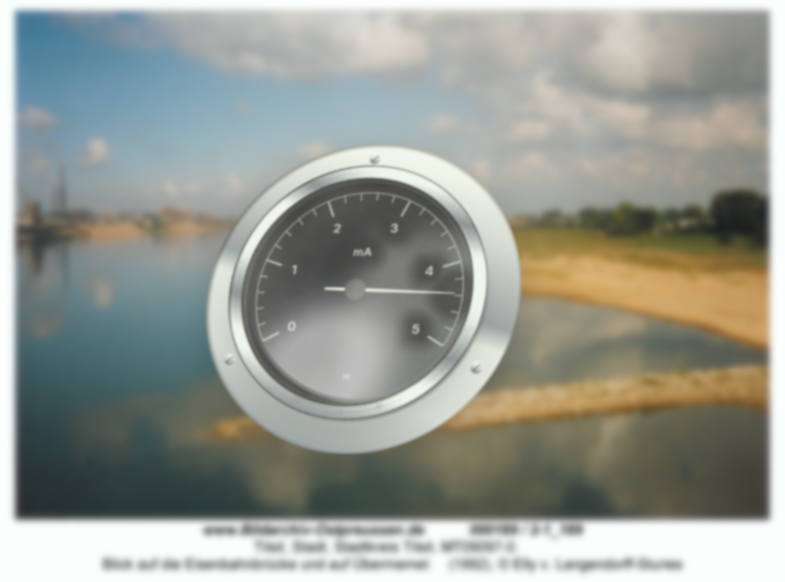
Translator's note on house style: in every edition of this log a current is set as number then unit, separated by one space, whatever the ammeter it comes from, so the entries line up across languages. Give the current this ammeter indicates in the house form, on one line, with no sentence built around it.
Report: 4.4 mA
